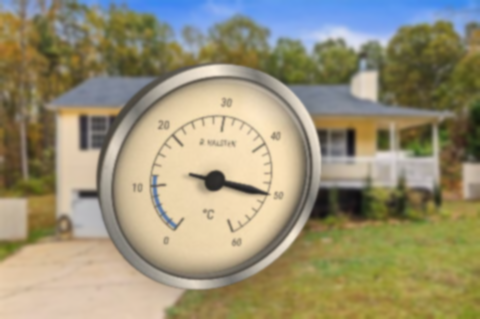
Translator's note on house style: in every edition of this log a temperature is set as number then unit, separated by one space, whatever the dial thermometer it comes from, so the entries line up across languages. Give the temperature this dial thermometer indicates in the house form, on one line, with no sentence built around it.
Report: 50 °C
